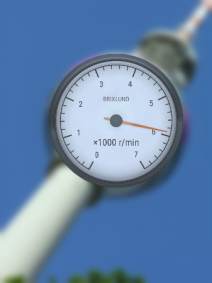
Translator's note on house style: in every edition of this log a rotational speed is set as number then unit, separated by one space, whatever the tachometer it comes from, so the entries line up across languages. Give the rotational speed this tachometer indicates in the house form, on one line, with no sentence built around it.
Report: 5900 rpm
